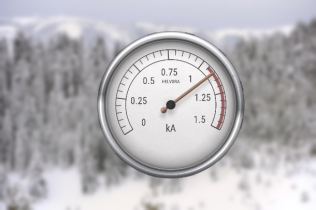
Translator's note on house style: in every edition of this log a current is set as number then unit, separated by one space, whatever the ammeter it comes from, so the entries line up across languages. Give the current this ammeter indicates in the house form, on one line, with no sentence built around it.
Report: 1.1 kA
